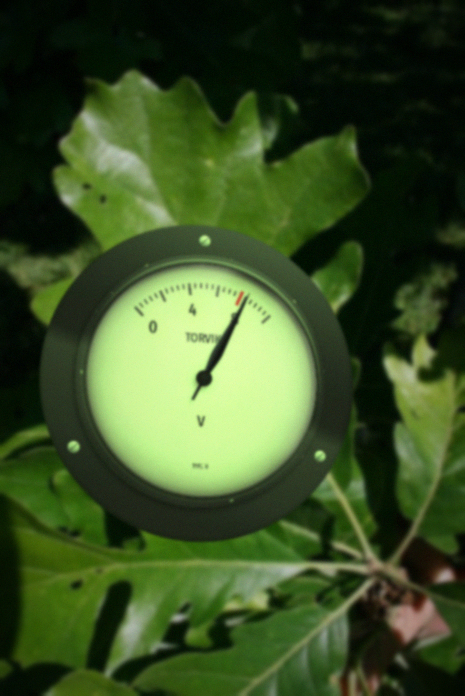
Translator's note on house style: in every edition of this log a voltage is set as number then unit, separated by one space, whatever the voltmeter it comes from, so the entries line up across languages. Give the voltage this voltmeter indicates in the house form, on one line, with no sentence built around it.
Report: 8 V
